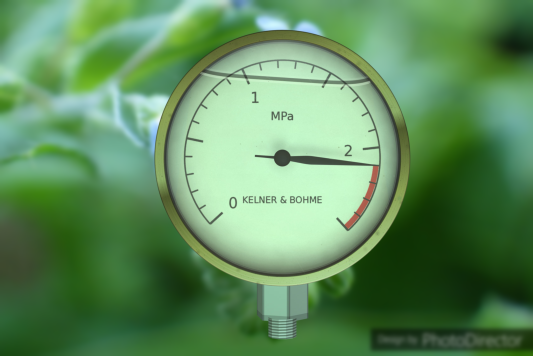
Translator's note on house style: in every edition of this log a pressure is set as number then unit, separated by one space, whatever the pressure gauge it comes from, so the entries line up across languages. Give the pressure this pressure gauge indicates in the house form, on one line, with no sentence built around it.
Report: 2.1 MPa
